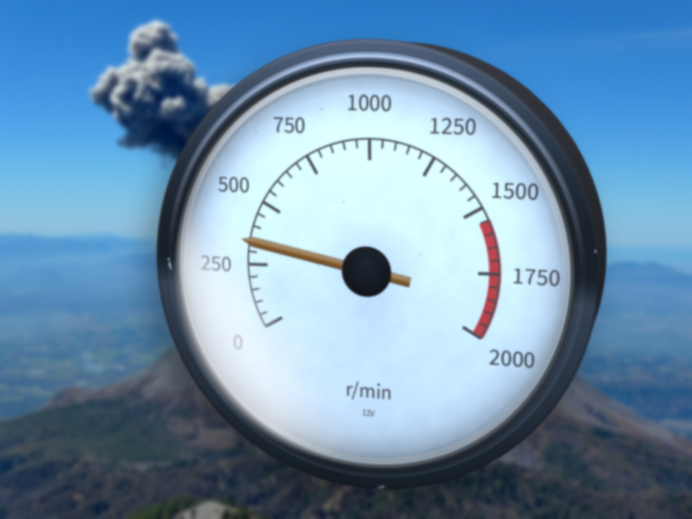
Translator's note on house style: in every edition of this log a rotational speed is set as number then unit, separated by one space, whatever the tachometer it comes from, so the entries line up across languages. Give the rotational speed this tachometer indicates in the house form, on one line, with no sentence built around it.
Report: 350 rpm
